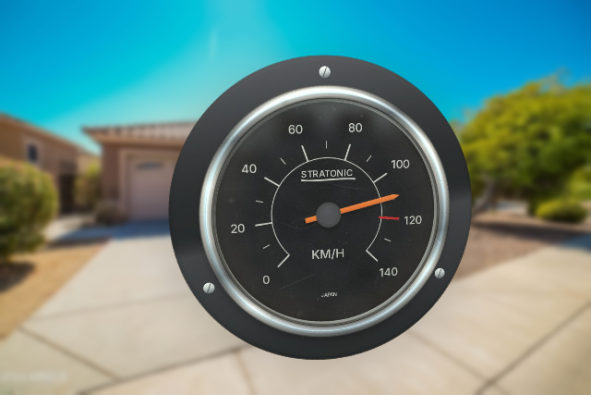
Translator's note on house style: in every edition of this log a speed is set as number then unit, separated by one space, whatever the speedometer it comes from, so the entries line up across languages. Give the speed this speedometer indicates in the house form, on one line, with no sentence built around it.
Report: 110 km/h
